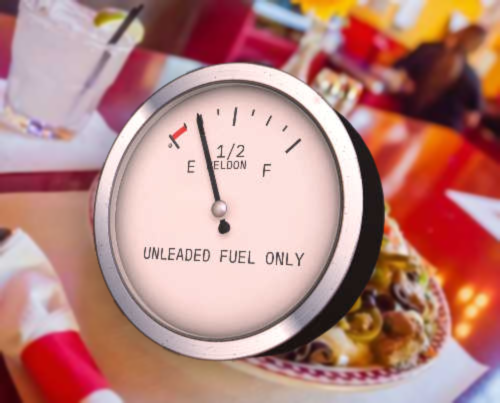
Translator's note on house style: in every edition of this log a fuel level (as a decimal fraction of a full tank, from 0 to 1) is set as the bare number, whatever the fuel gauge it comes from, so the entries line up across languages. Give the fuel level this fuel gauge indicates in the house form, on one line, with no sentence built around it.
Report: 0.25
